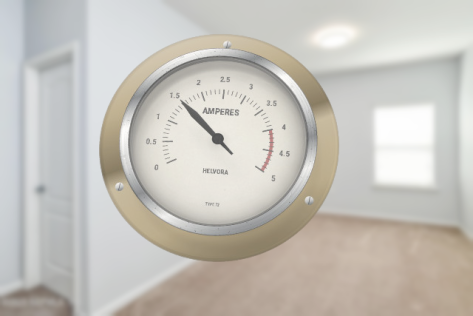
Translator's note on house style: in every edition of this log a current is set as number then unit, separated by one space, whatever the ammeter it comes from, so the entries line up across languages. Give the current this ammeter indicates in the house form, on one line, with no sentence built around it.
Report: 1.5 A
